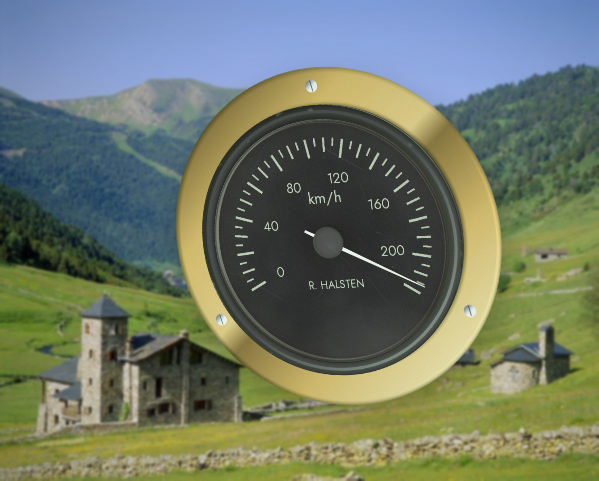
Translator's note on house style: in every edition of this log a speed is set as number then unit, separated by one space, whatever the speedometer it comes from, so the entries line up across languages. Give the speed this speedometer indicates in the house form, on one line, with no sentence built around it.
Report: 215 km/h
